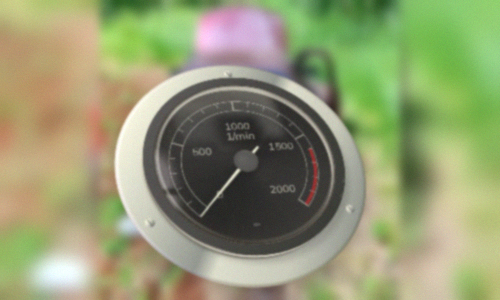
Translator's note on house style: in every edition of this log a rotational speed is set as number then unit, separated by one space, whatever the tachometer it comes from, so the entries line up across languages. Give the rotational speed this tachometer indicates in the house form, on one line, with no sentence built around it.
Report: 0 rpm
